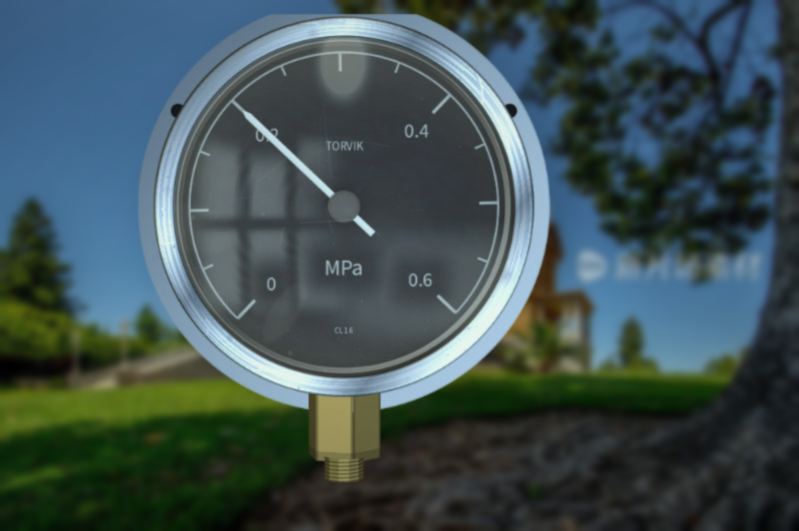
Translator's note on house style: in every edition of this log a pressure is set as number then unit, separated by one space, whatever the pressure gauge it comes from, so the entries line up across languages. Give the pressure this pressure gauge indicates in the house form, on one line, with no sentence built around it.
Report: 0.2 MPa
